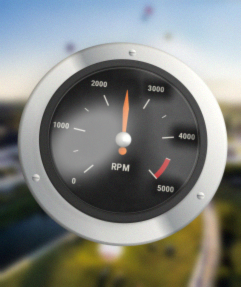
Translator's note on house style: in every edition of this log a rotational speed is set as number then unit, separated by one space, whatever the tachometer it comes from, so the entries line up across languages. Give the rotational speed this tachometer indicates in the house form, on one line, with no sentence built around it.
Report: 2500 rpm
